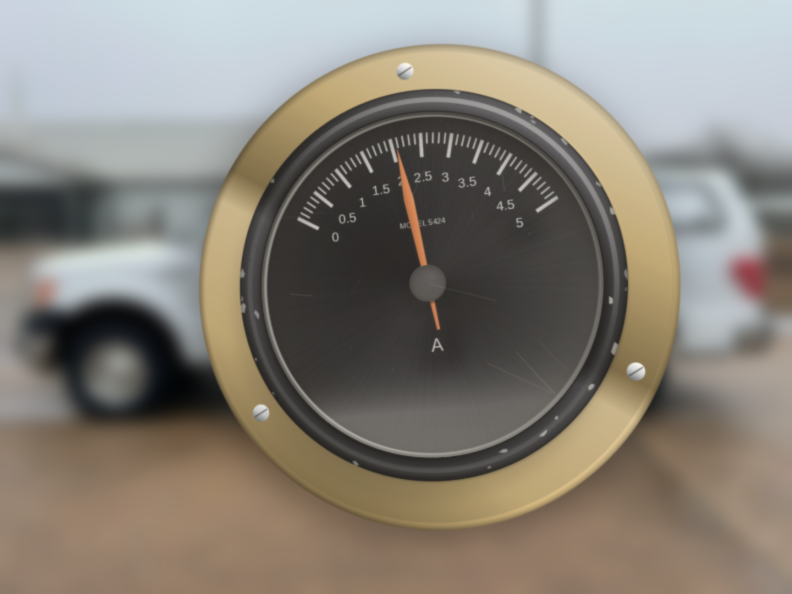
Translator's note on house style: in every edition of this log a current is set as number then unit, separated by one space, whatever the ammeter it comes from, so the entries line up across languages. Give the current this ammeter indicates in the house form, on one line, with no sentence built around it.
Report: 2.1 A
